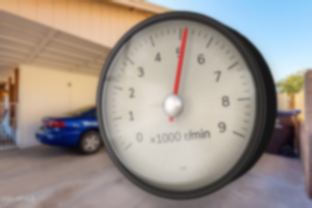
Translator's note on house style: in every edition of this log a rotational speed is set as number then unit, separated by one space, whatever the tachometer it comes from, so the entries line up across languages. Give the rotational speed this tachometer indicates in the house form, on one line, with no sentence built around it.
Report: 5200 rpm
